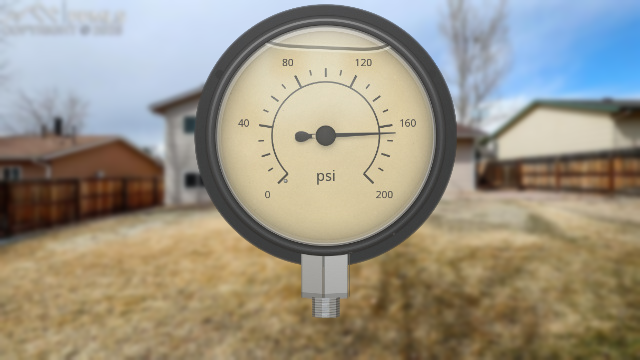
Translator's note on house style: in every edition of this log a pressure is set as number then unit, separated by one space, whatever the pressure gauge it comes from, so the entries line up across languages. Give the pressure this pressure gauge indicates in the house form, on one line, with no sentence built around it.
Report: 165 psi
